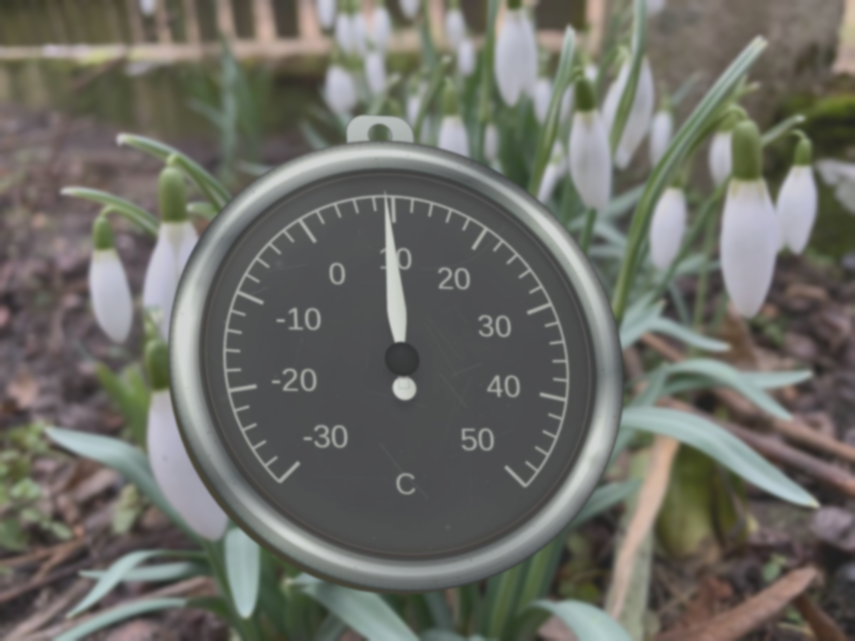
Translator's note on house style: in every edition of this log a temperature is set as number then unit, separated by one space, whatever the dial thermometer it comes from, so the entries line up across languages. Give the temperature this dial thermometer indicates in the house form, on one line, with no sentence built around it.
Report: 9 °C
